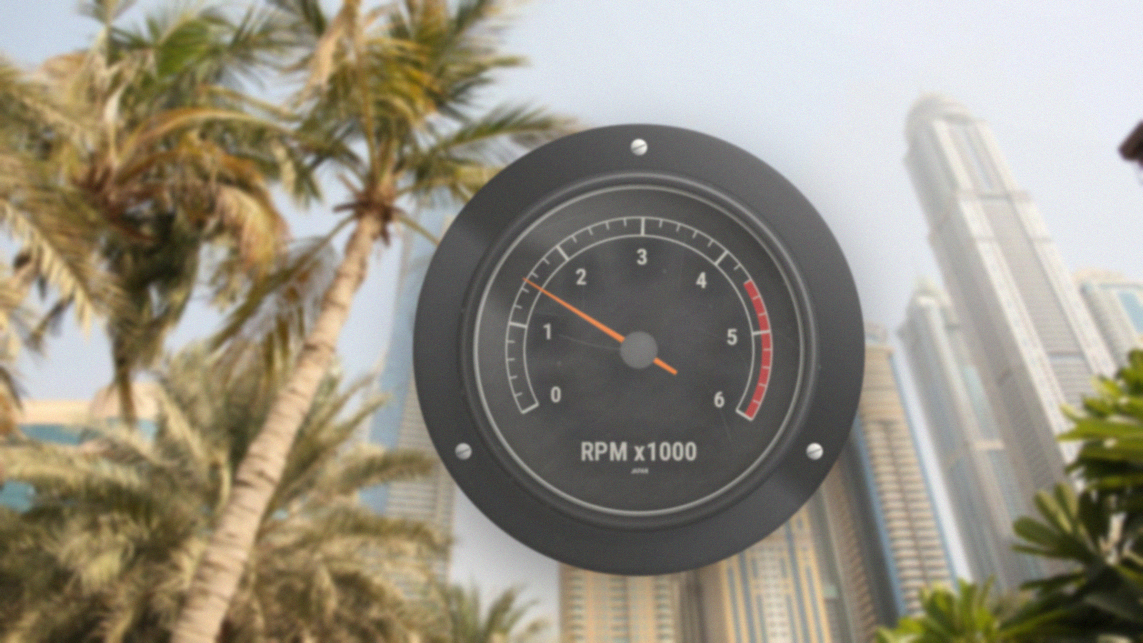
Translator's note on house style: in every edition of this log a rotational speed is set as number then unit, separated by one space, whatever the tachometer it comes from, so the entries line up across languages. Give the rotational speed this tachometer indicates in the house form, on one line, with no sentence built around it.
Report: 1500 rpm
